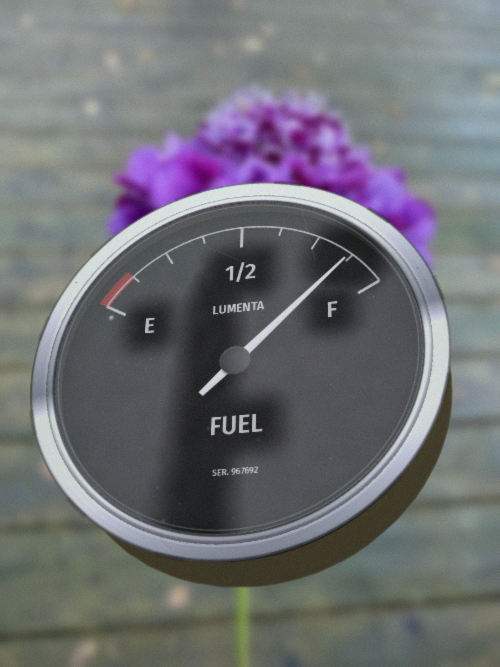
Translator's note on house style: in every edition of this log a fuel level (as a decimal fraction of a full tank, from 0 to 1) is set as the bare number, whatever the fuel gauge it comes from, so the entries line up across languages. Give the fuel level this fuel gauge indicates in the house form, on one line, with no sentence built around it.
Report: 0.875
